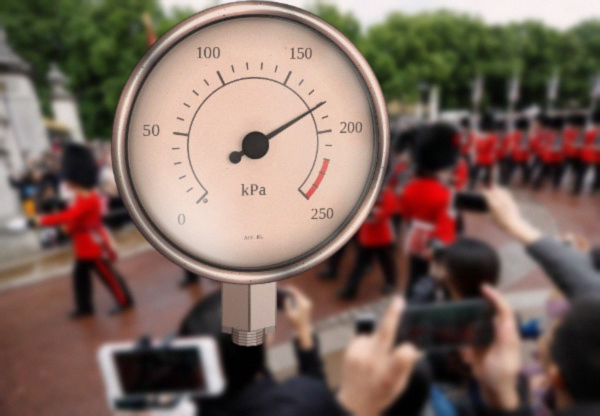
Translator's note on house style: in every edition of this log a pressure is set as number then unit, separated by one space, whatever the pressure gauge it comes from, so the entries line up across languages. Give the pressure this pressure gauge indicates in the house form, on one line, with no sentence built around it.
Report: 180 kPa
